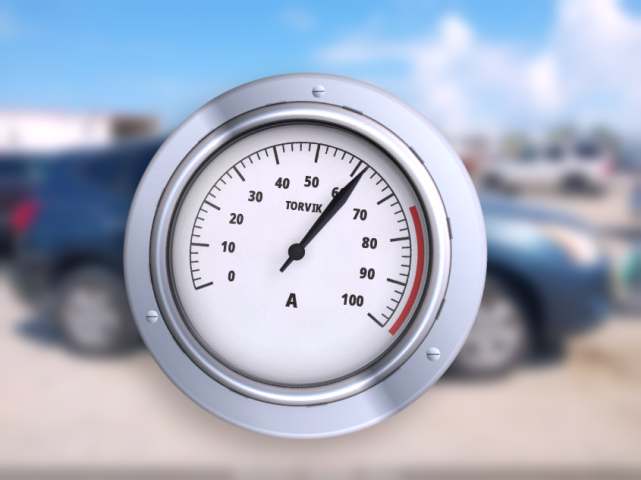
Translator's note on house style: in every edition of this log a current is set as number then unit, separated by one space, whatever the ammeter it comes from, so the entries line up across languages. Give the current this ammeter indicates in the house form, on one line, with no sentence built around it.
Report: 62 A
